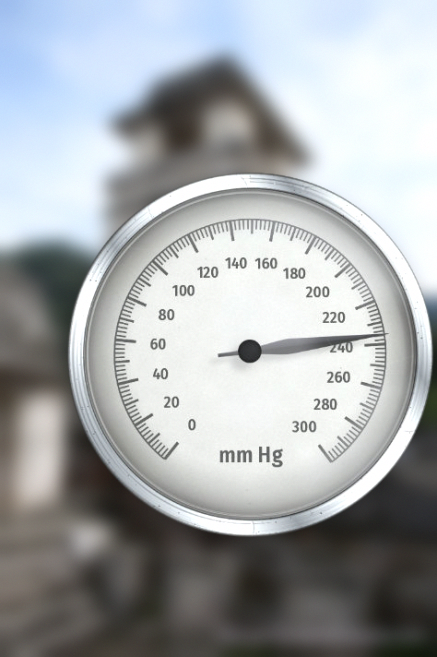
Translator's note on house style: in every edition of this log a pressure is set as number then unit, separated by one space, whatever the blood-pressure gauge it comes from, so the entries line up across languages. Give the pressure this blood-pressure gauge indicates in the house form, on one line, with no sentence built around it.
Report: 236 mmHg
